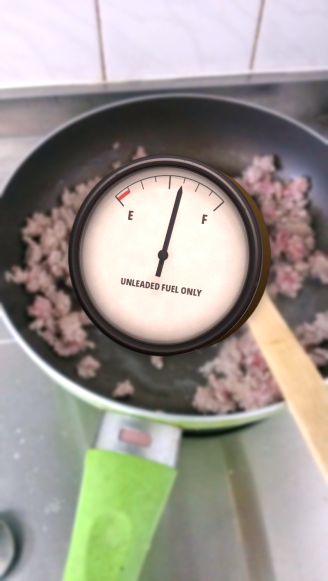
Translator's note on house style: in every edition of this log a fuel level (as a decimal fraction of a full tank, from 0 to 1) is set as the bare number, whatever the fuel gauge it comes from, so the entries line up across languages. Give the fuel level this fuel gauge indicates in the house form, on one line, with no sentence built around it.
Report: 0.625
